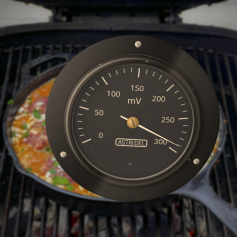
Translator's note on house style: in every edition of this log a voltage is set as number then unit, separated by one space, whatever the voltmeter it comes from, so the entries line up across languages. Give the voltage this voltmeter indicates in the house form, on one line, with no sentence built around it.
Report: 290 mV
